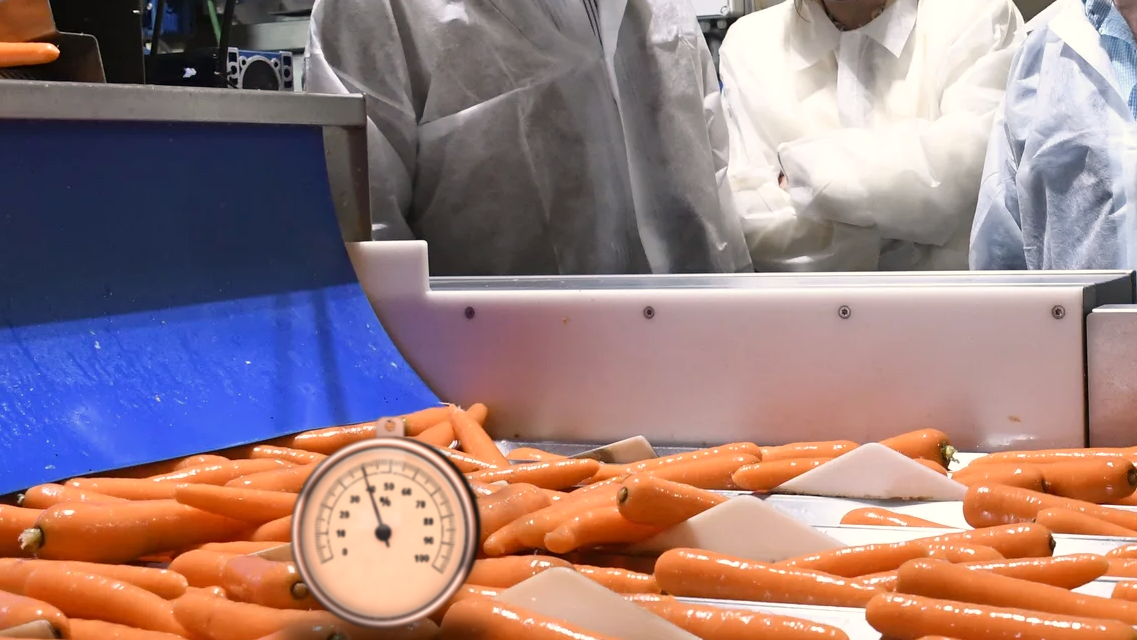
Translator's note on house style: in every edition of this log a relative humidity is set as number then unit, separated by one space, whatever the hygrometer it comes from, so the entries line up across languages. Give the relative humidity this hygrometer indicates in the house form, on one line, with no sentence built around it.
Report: 40 %
